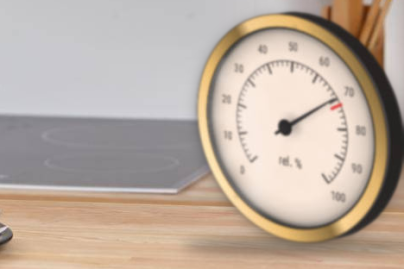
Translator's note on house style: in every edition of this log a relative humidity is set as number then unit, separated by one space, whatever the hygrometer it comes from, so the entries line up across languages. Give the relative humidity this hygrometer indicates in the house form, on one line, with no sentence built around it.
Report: 70 %
